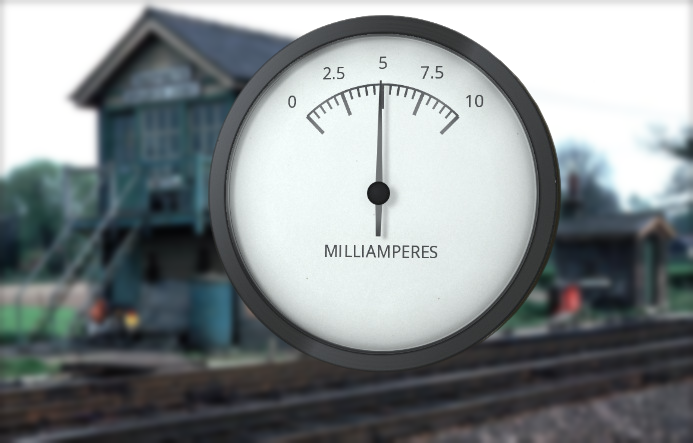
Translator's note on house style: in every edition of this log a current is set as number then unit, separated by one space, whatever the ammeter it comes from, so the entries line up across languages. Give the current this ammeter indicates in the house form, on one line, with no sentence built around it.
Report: 5 mA
